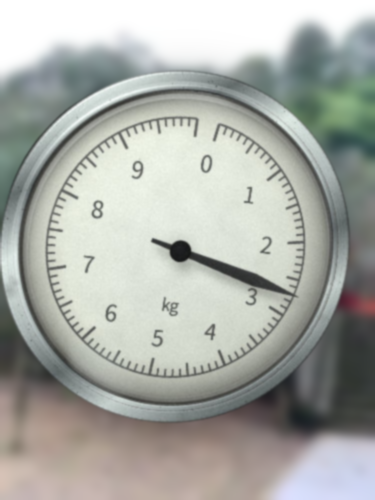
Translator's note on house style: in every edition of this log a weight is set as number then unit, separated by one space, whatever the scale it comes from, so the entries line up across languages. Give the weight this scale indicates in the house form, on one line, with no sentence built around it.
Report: 2.7 kg
